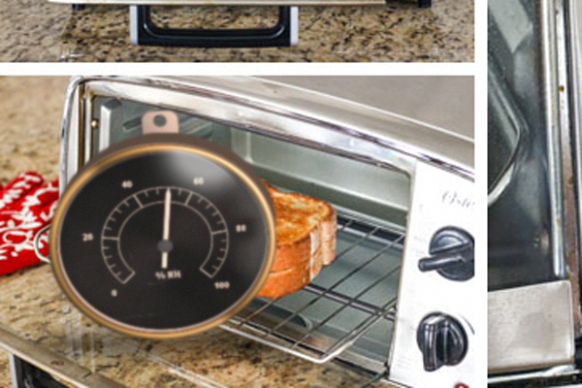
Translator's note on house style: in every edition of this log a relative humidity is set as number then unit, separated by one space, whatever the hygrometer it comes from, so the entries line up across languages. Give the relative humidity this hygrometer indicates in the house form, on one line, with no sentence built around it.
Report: 52 %
